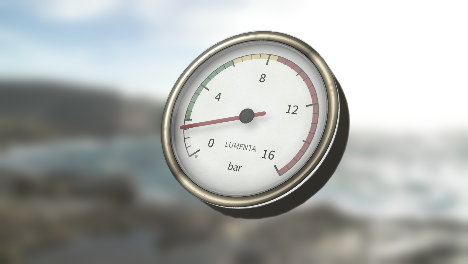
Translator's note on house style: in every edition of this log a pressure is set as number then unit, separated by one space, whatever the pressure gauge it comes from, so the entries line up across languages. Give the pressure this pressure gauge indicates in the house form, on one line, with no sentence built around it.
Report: 1.5 bar
